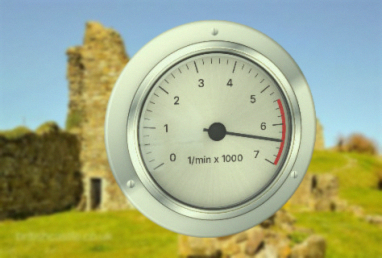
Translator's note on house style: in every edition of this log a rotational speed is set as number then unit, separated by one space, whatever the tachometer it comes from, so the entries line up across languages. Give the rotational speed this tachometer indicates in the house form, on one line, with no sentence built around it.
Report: 6400 rpm
